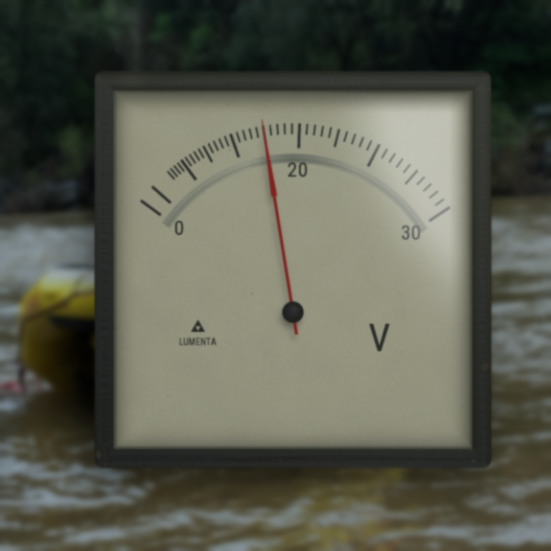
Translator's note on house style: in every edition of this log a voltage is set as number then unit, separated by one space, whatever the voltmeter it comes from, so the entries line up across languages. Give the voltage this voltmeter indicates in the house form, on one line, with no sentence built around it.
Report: 17.5 V
